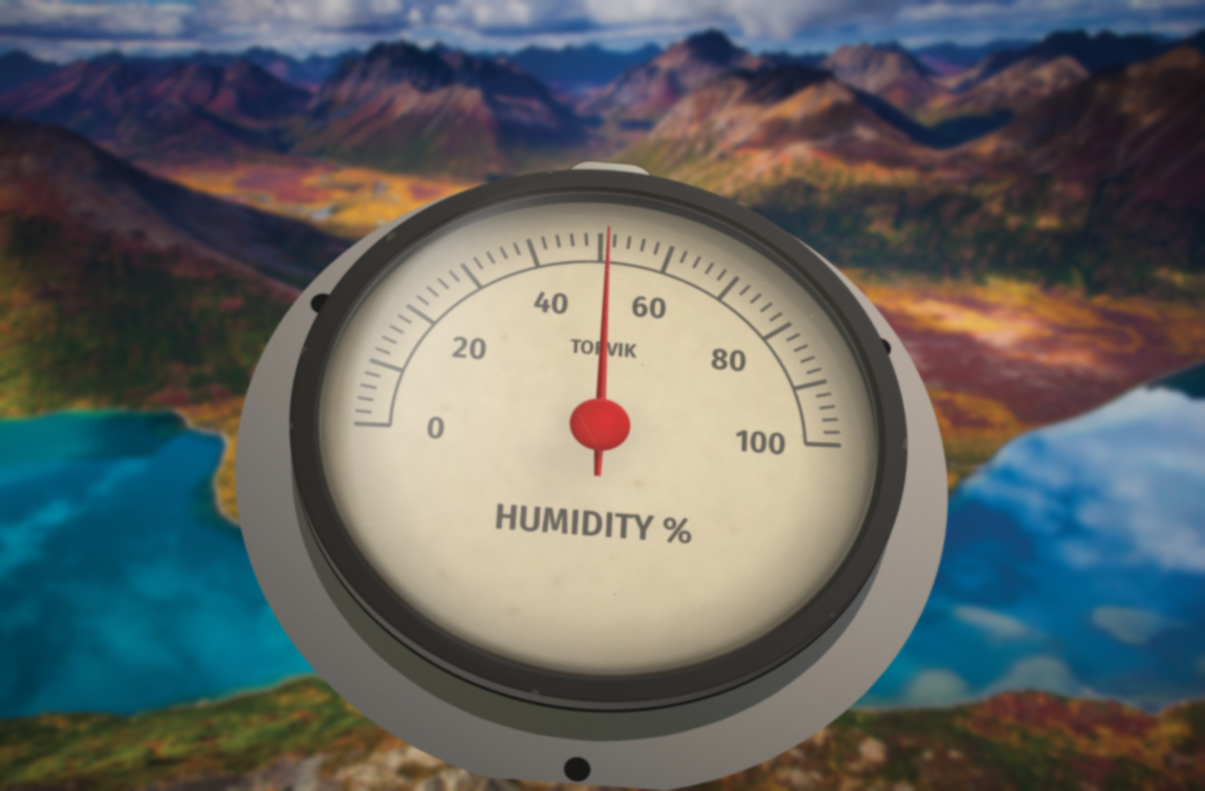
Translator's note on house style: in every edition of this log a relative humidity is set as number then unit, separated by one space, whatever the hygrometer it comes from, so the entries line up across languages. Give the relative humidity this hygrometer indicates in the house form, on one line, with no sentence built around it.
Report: 51 %
